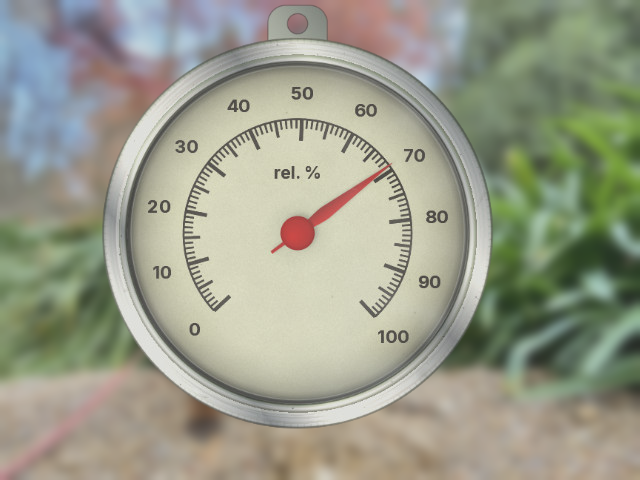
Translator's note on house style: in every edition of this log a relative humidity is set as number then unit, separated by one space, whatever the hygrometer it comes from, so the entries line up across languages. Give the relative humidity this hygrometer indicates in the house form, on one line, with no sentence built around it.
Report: 69 %
